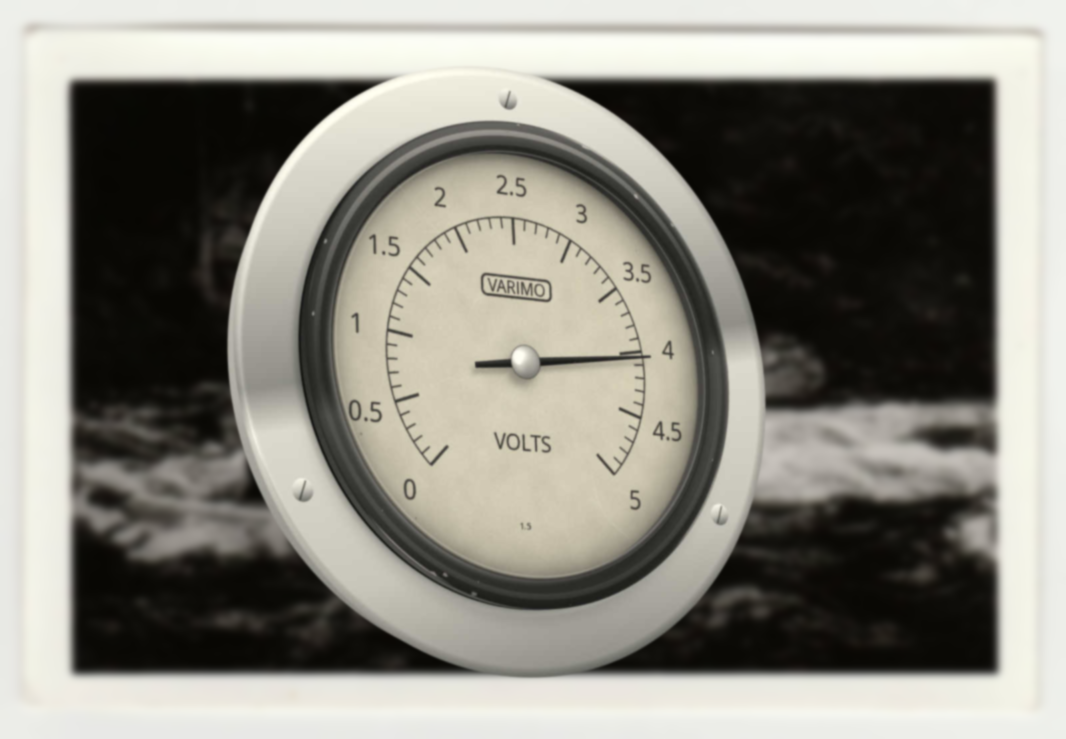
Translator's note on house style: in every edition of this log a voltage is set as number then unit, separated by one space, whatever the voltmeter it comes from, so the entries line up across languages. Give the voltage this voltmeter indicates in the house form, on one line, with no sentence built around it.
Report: 4.05 V
